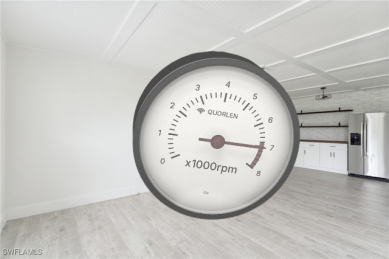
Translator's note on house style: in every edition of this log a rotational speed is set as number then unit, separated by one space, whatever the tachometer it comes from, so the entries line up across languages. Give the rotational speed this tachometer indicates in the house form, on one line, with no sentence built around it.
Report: 7000 rpm
